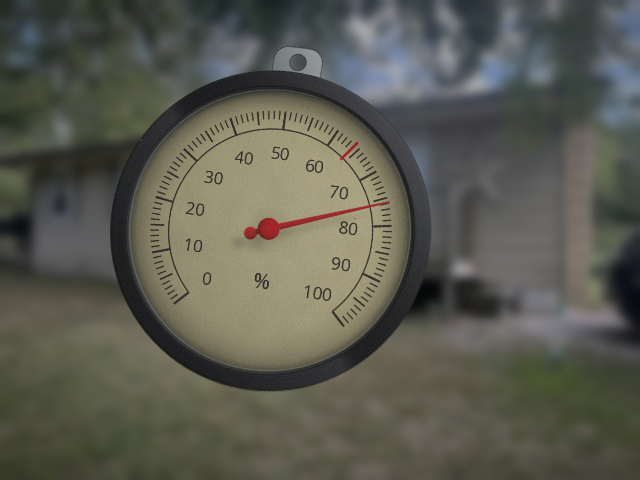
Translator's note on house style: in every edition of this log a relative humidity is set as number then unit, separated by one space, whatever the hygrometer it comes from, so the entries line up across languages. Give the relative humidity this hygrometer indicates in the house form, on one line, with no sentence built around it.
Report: 76 %
